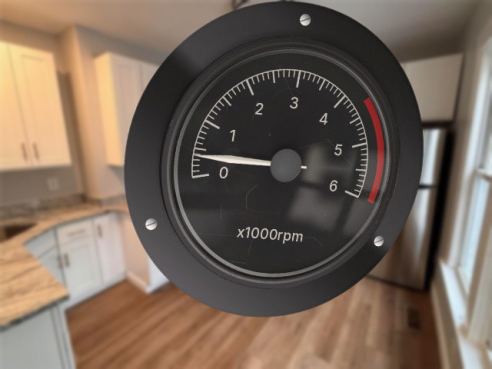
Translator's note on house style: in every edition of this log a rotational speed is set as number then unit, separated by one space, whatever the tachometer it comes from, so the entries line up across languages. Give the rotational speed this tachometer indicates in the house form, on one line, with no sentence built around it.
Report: 400 rpm
